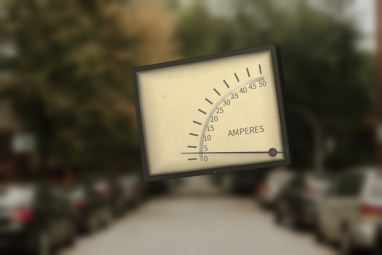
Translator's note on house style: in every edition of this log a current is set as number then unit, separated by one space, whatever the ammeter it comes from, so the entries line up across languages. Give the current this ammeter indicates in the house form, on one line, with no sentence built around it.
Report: 2.5 A
